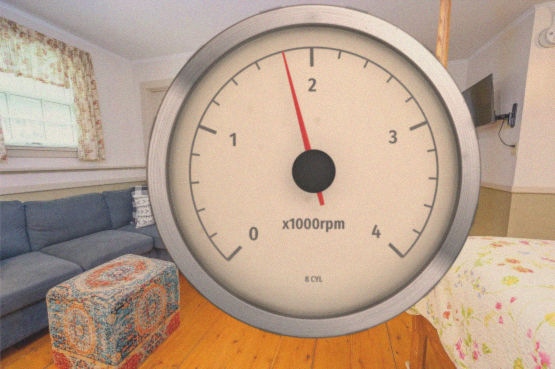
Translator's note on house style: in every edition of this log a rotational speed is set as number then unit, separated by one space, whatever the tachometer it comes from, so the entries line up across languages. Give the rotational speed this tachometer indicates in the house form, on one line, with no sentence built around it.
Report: 1800 rpm
